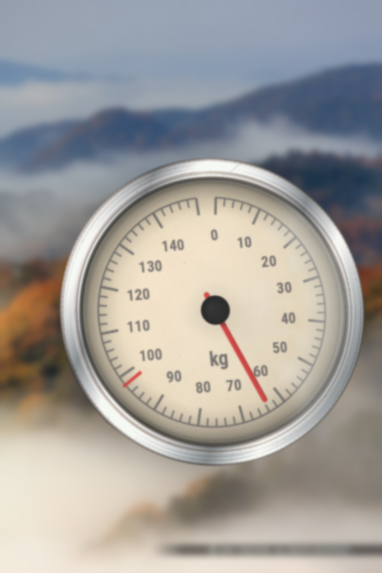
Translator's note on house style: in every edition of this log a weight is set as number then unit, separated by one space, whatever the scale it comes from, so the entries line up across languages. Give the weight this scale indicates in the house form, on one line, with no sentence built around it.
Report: 64 kg
